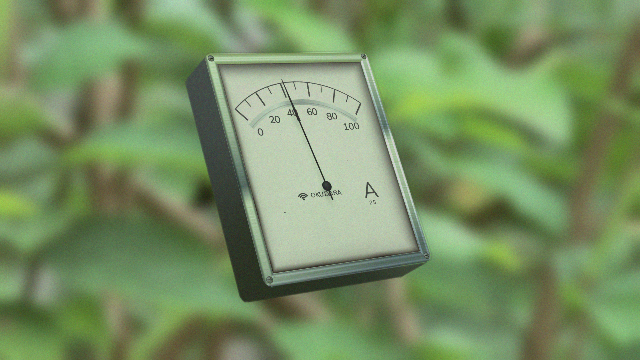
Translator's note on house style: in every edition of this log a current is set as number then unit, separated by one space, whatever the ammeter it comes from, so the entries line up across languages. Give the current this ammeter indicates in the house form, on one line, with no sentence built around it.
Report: 40 A
